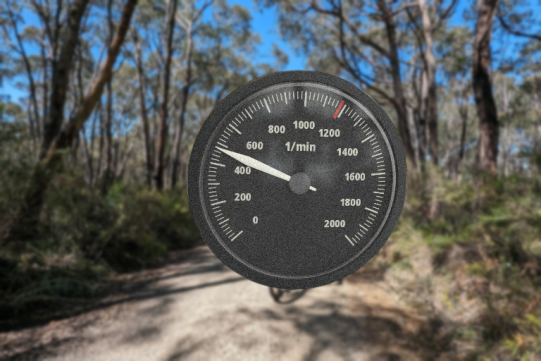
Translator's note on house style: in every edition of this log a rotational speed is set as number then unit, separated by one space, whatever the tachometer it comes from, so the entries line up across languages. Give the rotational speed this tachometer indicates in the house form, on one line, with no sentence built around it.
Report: 480 rpm
